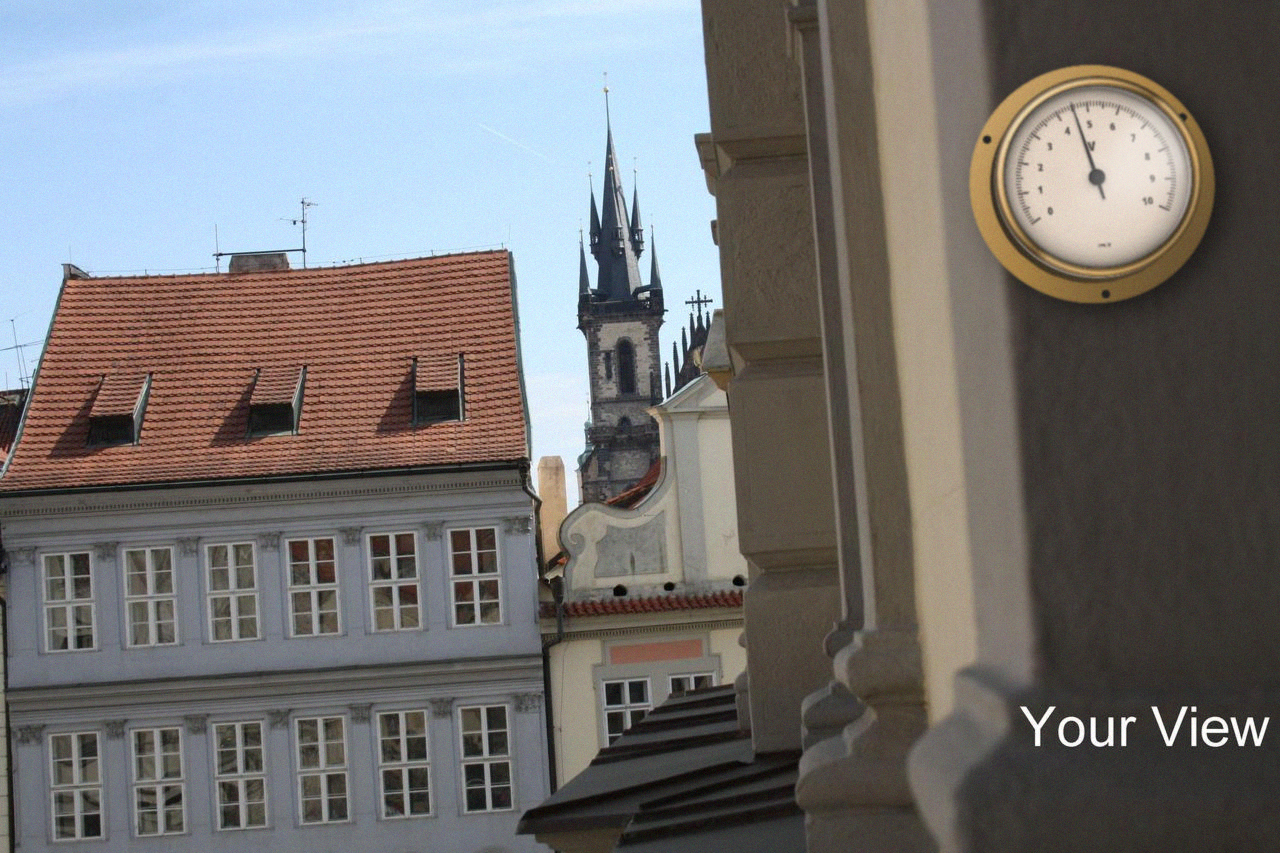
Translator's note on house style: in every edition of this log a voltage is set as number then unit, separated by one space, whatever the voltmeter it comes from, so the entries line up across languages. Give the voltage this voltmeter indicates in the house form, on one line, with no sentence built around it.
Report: 4.5 V
